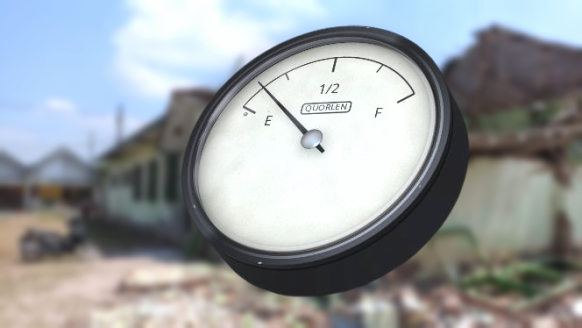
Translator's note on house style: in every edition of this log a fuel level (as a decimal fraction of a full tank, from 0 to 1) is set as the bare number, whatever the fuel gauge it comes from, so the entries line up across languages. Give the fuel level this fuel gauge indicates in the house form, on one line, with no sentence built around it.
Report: 0.125
